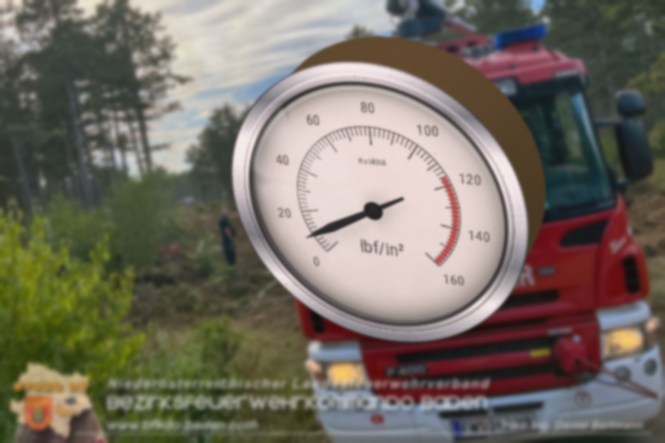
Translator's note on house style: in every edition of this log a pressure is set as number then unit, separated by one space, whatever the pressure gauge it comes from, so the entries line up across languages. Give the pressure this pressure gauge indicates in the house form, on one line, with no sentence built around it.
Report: 10 psi
